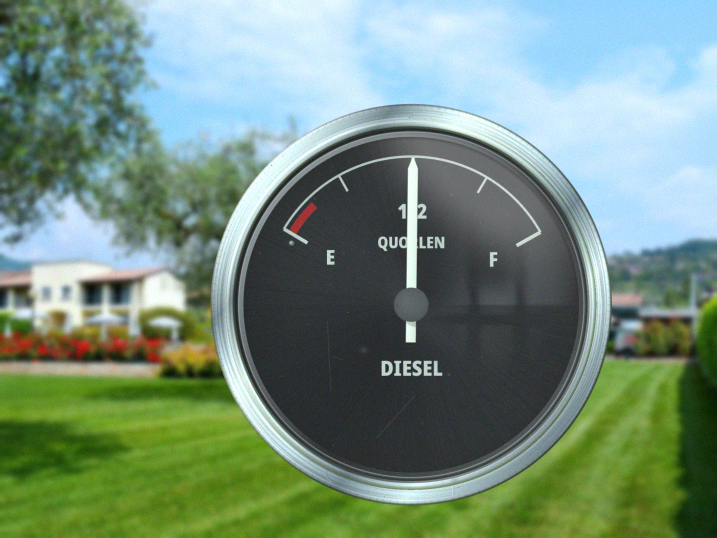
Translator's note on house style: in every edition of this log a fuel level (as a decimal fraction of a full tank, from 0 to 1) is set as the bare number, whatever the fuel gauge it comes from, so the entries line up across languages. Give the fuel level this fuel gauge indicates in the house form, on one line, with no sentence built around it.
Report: 0.5
